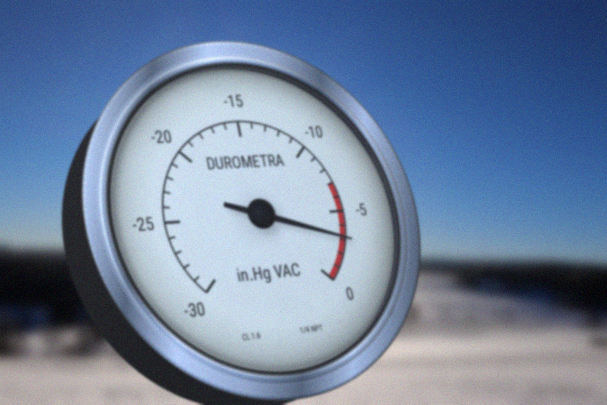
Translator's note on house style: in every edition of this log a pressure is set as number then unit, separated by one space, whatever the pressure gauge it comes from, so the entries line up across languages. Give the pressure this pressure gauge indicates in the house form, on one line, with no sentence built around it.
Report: -3 inHg
